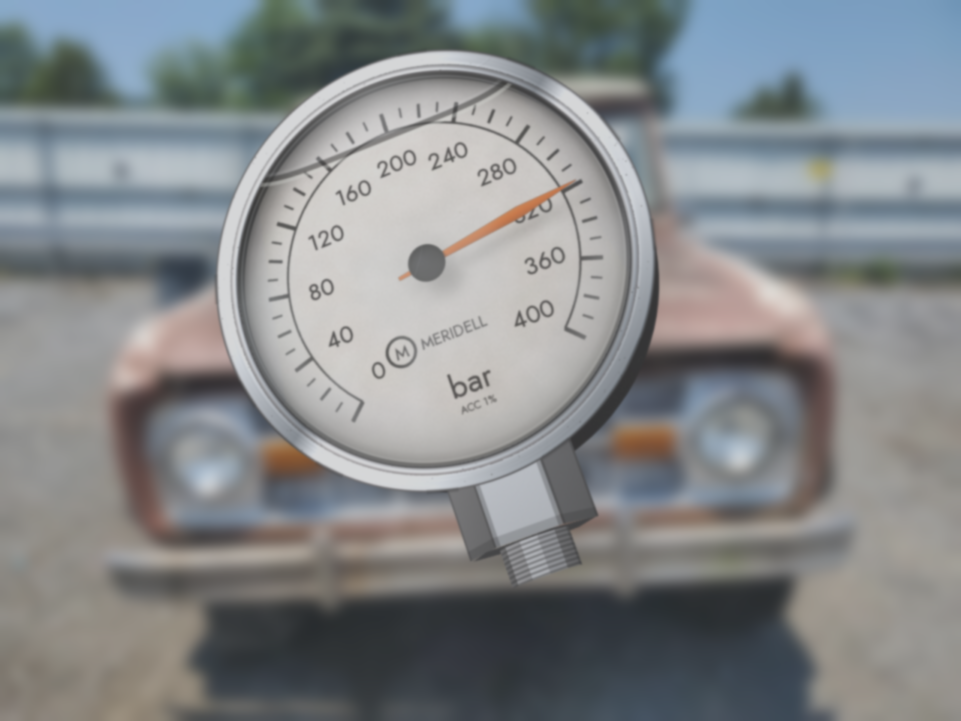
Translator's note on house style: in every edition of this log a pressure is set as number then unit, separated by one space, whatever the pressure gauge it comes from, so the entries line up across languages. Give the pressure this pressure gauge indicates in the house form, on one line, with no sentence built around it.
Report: 320 bar
